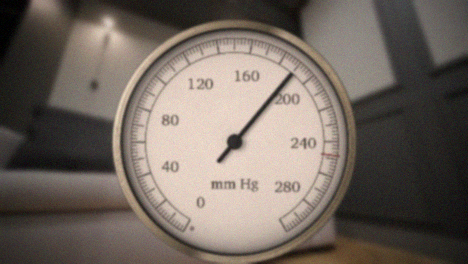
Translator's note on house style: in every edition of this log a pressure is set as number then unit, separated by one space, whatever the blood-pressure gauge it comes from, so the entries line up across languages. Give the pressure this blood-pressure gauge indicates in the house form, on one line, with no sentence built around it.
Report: 190 mmHg
